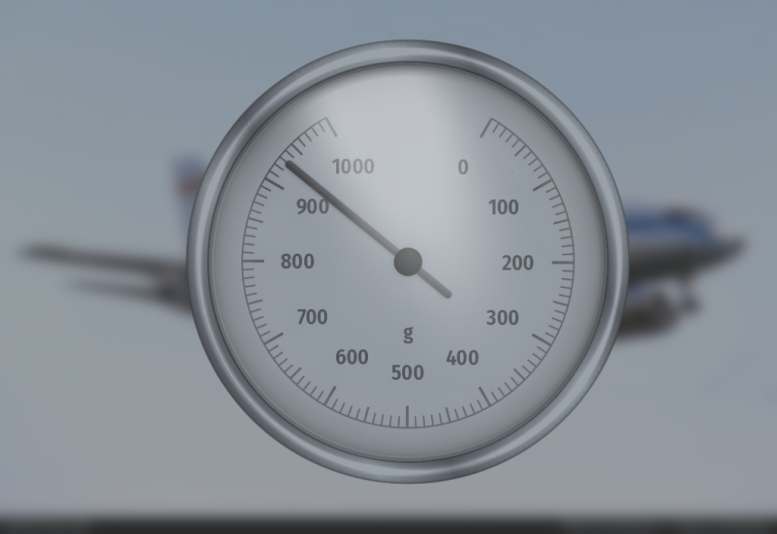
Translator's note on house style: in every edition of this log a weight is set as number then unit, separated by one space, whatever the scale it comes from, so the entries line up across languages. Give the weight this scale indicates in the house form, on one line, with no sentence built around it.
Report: 930 g
